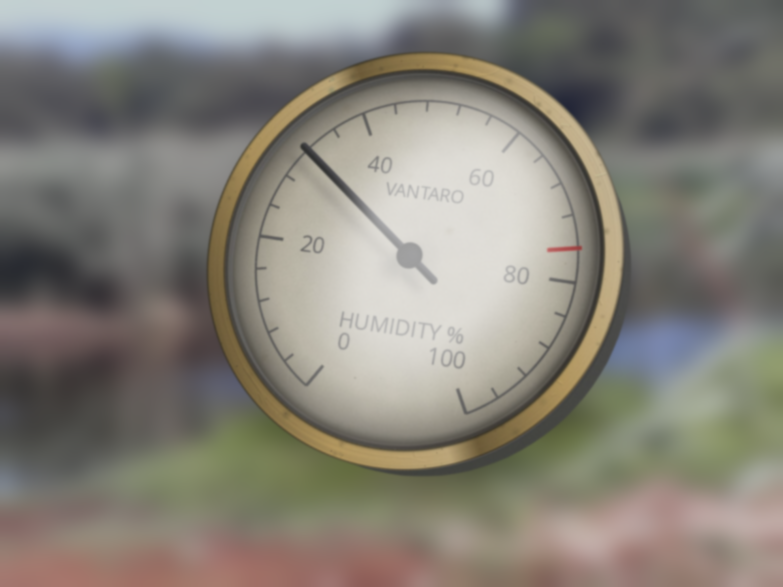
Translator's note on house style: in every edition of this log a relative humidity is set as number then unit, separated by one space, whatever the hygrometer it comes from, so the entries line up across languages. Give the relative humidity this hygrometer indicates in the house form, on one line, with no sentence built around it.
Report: 32 %
